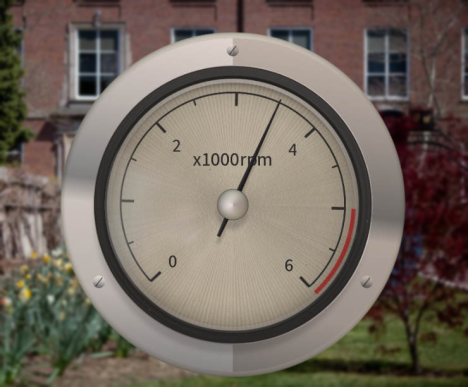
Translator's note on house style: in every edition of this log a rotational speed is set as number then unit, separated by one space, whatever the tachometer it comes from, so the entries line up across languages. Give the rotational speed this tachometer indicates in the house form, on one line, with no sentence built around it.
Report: 3500 rpm
